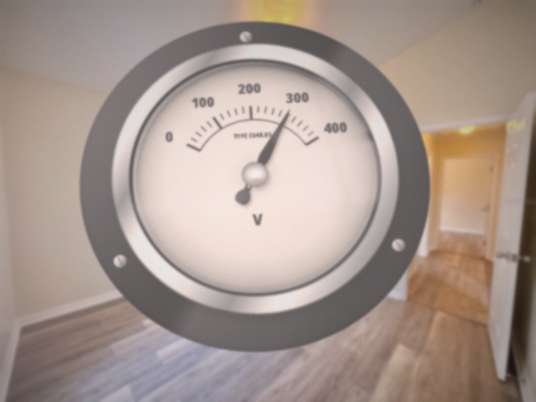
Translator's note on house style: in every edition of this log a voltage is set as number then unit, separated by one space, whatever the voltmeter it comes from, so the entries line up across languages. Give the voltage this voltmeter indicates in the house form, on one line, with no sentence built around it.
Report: 300 V
